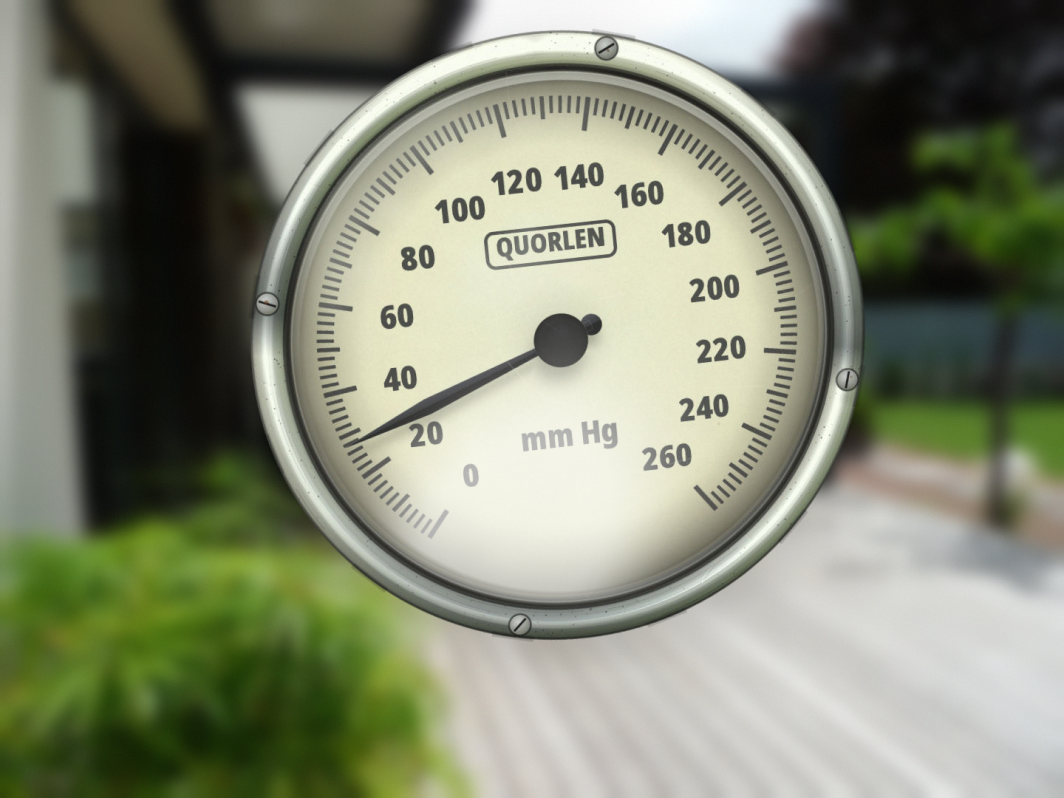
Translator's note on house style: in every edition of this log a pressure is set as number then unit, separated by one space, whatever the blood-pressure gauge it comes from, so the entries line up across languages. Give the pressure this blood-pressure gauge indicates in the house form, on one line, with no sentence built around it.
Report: 28 mmHg
